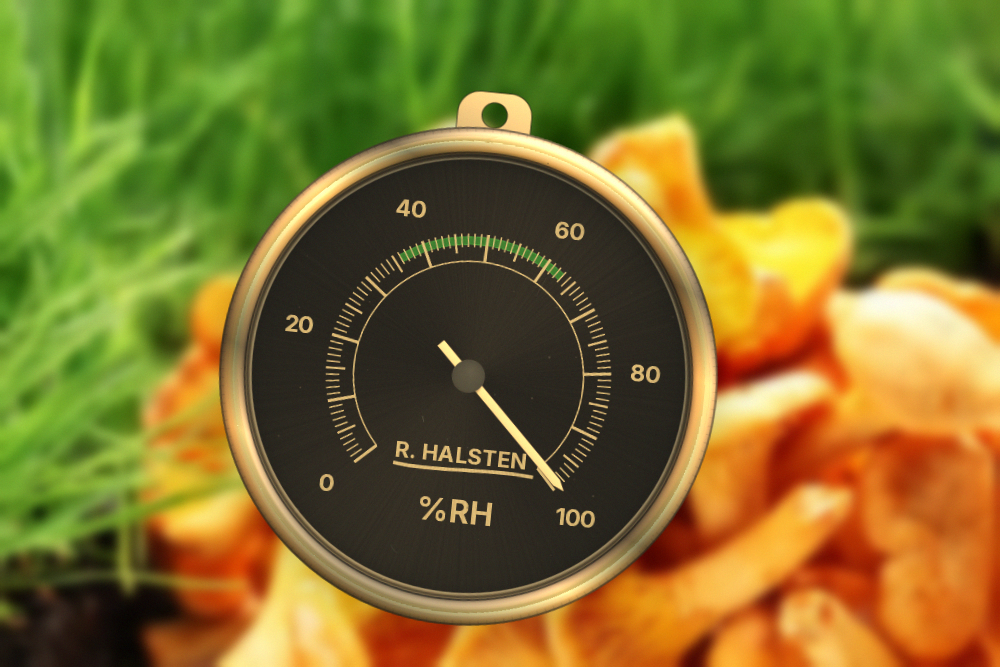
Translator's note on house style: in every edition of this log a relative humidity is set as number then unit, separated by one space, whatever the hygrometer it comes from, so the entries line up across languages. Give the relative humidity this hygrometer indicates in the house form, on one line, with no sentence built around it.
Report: 99 %
